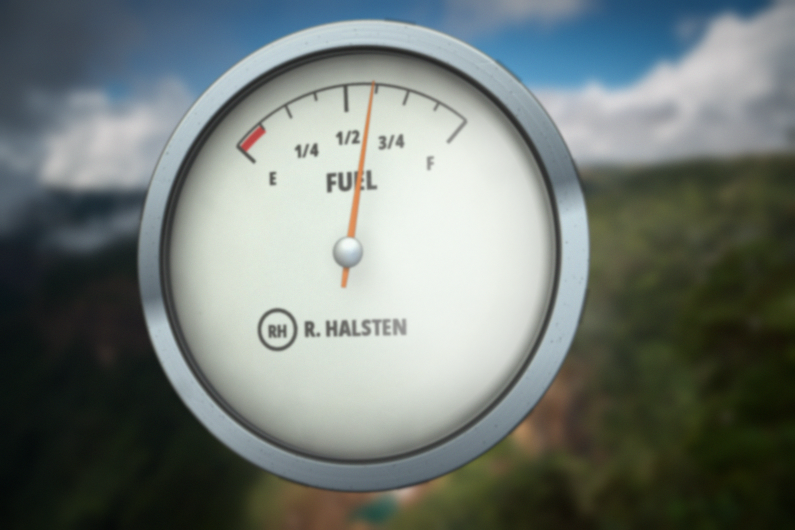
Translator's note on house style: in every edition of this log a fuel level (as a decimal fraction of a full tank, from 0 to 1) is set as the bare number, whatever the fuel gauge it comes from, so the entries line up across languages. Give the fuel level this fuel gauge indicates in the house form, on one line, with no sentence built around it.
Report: 0.625
